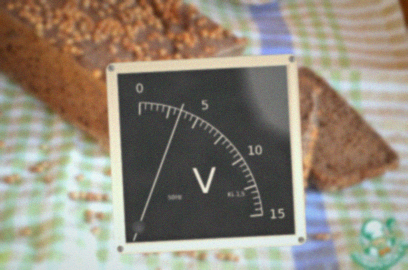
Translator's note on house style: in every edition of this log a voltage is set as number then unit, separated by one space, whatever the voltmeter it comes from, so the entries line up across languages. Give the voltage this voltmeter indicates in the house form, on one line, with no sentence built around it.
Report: 3.5 V
